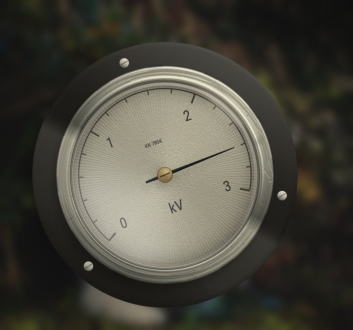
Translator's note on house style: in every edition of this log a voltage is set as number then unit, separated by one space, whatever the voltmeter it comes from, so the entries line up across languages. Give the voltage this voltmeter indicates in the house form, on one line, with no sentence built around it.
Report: 2.6 kV
